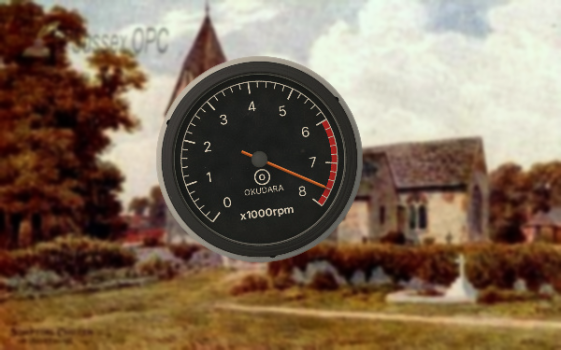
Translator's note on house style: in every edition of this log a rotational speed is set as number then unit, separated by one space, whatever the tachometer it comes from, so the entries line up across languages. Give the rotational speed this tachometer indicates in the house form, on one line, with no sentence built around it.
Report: 7600 rpm
